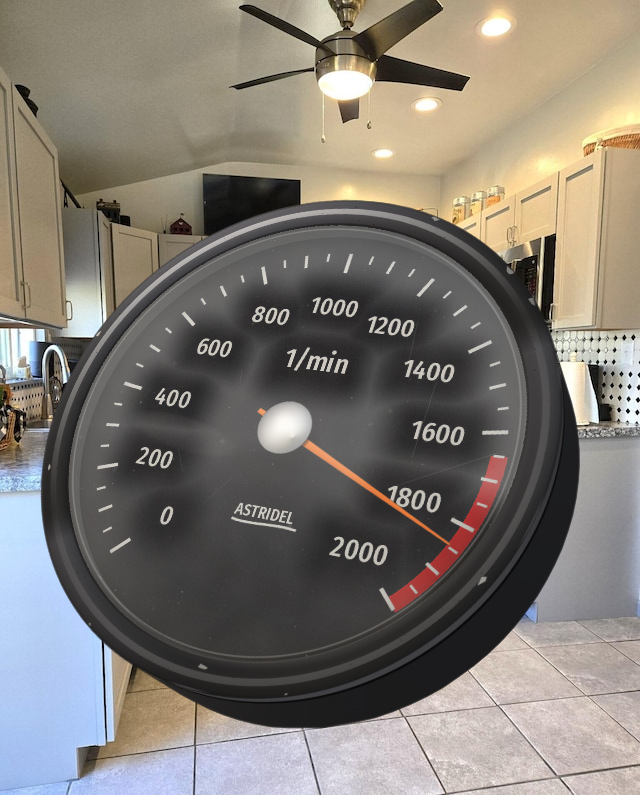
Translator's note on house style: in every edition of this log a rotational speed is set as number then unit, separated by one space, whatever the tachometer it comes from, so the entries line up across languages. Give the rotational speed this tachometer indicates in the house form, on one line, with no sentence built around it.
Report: 1850 rpm
